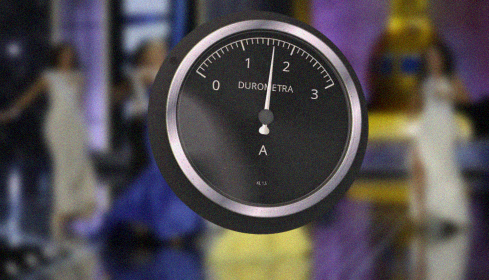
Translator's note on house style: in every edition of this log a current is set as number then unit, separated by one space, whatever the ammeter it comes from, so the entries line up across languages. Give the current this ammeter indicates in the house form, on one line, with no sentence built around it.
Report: 1.6 A
